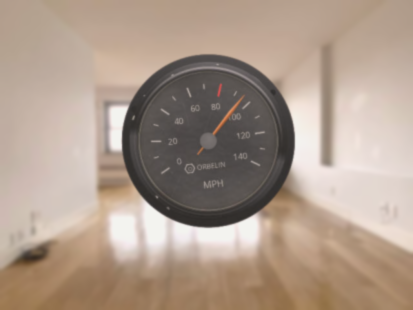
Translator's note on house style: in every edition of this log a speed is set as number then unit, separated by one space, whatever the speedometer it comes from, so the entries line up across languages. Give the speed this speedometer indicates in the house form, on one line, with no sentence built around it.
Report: 95 mph
